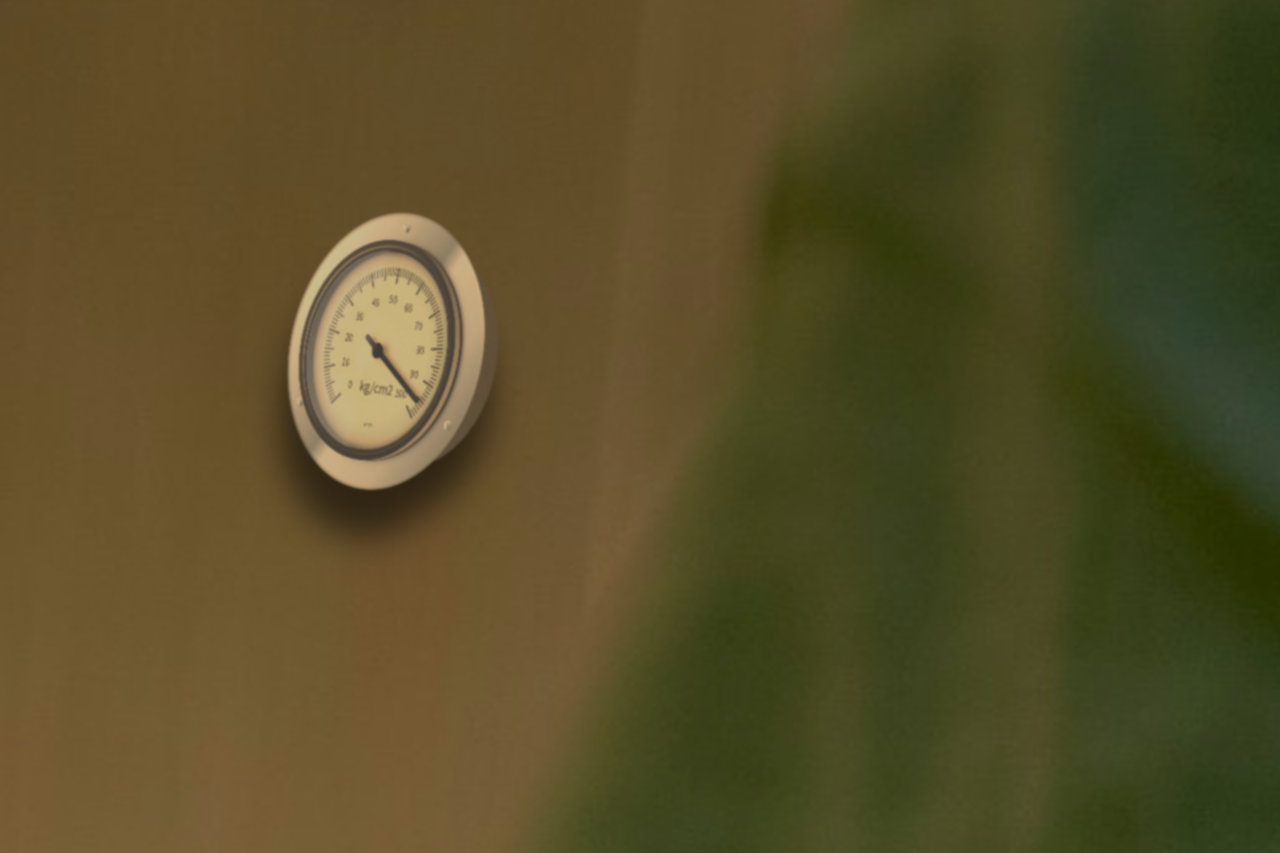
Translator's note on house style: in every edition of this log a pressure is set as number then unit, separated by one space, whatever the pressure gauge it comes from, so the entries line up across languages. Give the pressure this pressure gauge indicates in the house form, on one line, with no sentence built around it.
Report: 95 kg/cm²
